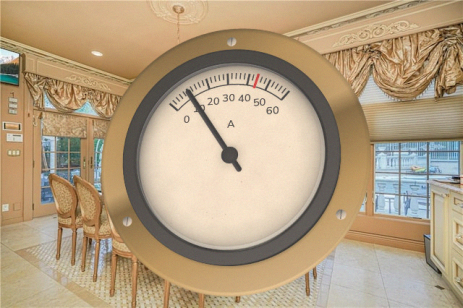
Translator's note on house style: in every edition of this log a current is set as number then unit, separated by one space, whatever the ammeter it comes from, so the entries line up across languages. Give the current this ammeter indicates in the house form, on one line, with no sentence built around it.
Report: 10 A
